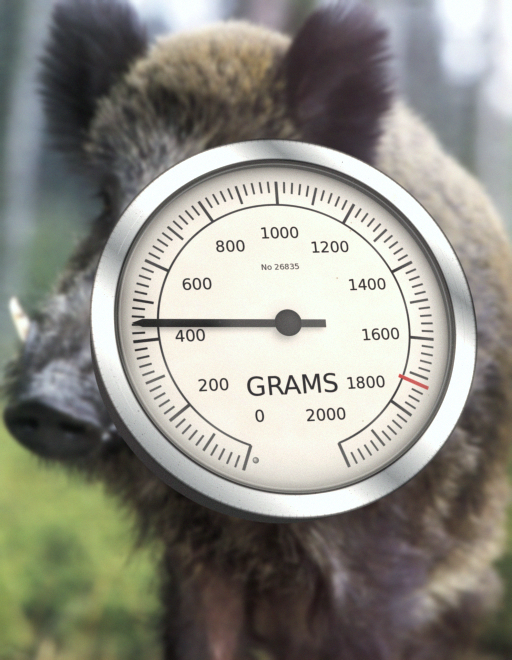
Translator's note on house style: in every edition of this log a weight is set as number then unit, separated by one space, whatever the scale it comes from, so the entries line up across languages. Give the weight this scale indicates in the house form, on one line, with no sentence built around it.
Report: 440 g
